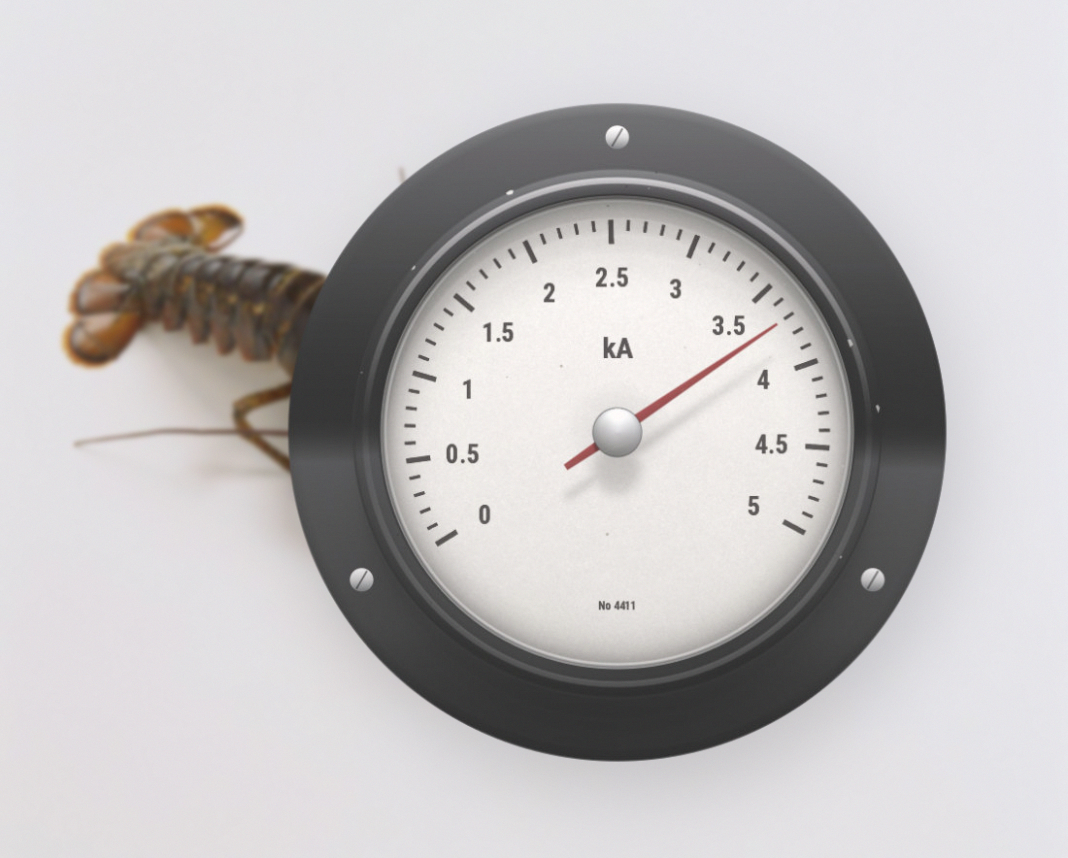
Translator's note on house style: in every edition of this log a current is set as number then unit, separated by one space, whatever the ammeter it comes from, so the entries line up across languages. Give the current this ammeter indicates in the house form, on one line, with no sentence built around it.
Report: 3.7 kA
